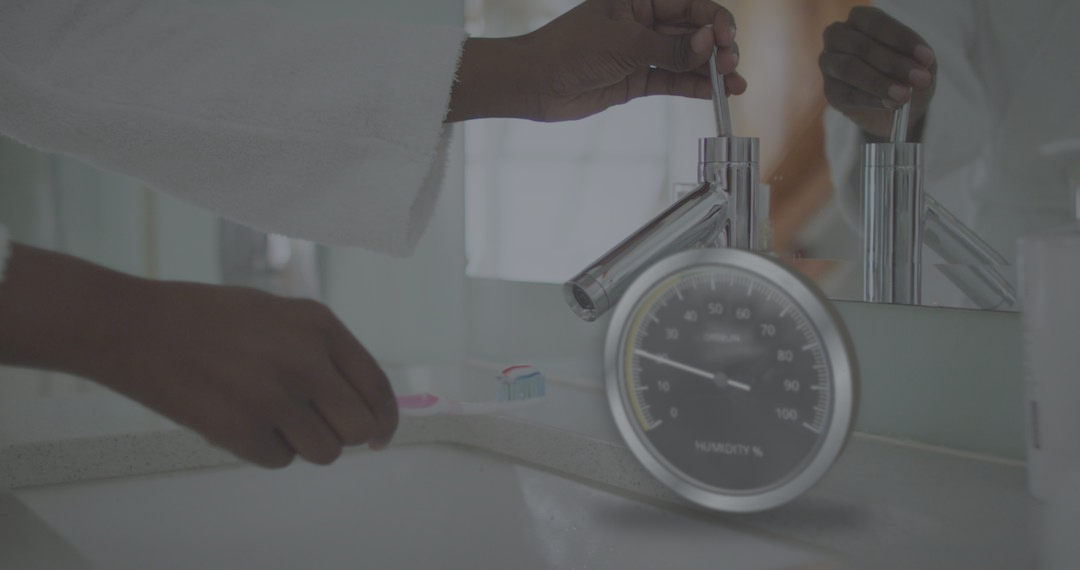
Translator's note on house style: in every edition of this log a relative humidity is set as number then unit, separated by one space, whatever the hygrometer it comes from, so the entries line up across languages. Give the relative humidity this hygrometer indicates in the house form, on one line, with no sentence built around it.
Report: 20 %
